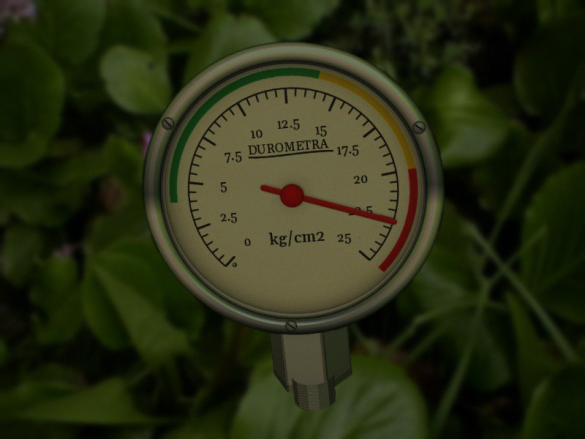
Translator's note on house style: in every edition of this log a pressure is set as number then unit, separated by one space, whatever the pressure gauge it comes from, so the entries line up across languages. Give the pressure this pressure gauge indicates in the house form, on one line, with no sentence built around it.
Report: 22.5 kg/cm²
